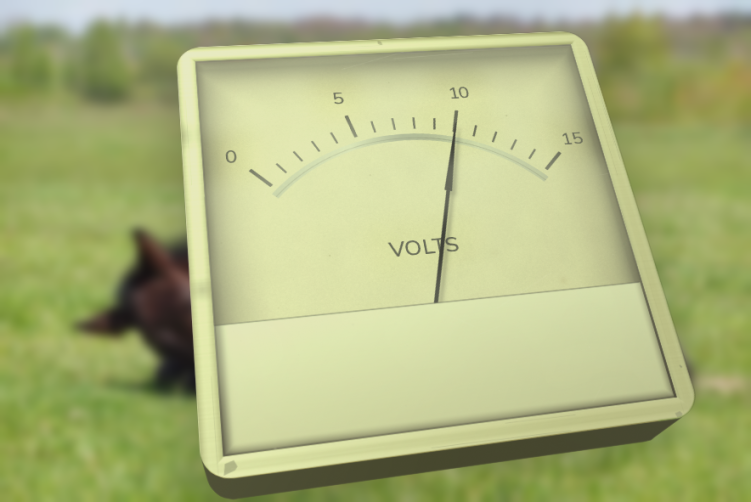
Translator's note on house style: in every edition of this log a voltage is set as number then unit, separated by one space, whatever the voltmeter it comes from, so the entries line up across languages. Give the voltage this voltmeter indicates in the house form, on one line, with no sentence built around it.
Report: 10 V
